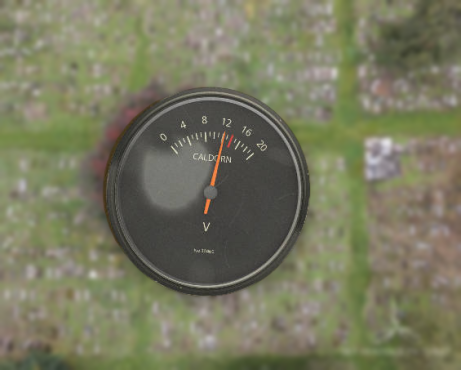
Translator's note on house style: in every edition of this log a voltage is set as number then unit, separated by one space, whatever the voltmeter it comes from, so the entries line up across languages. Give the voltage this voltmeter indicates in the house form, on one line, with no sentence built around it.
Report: 12 V
